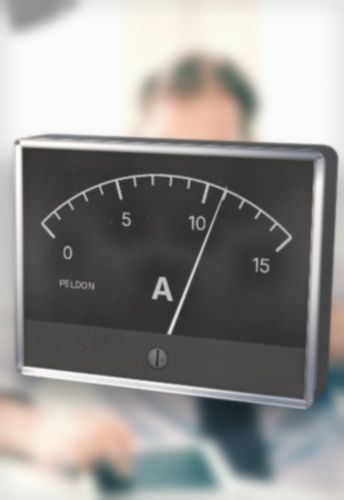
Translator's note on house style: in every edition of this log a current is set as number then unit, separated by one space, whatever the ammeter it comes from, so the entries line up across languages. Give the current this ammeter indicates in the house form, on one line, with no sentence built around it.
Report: 11 A
